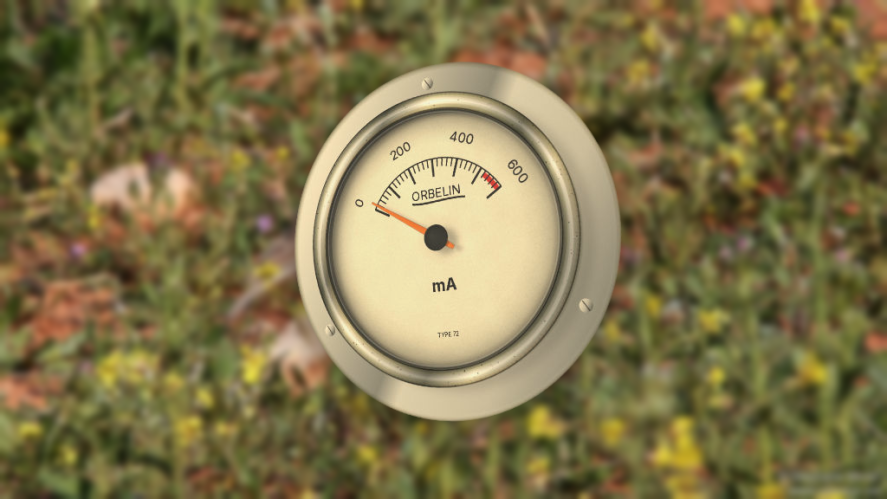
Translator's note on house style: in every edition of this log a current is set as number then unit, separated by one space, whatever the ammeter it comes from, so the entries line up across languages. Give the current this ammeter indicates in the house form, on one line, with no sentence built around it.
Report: 20 mA
